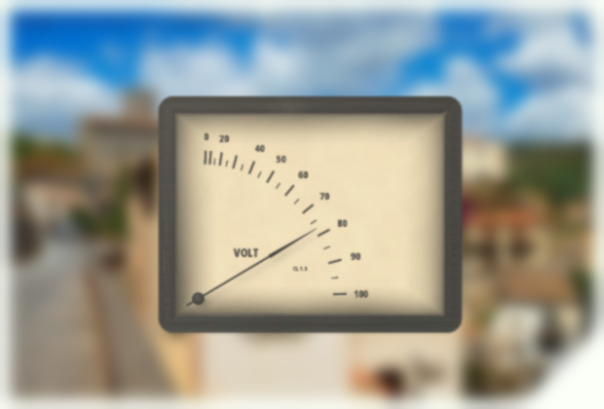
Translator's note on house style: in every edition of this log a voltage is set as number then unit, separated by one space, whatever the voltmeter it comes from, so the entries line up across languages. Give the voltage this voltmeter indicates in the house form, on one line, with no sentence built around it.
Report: 77.5 V
